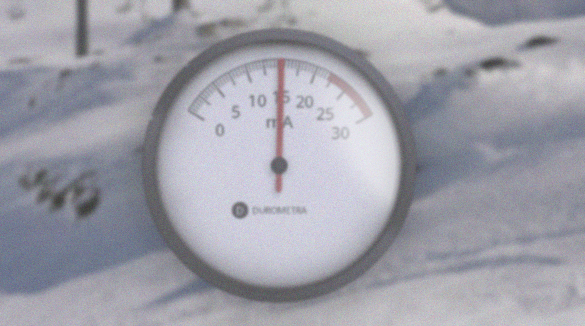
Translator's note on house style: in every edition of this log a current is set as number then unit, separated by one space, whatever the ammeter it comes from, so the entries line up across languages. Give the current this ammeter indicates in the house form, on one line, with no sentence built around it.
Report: 15 mA
